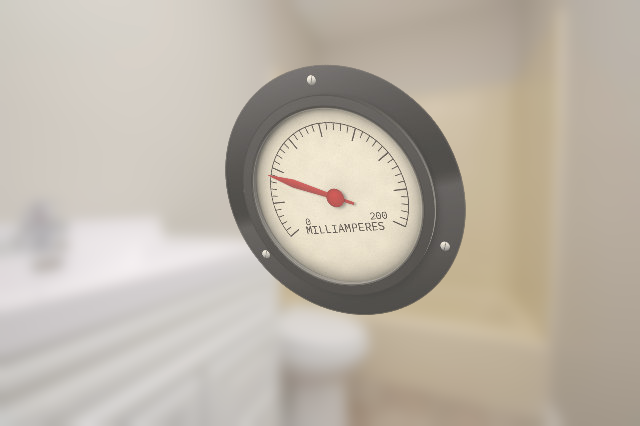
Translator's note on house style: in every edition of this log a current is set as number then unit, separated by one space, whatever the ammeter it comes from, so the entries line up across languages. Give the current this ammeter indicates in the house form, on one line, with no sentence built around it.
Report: 45 mA
